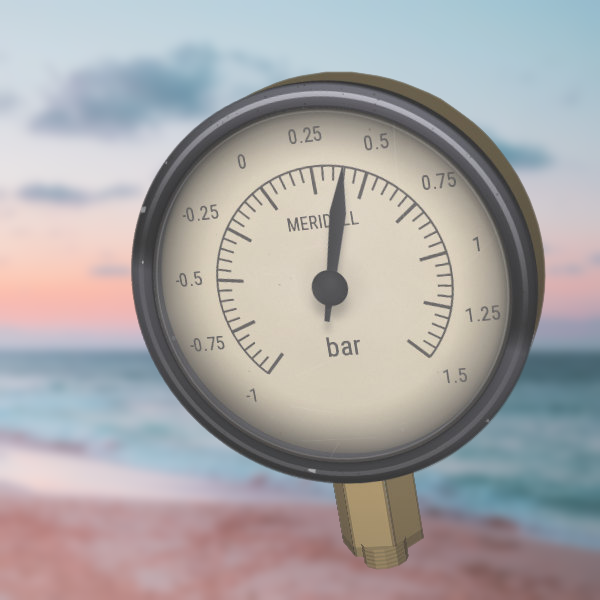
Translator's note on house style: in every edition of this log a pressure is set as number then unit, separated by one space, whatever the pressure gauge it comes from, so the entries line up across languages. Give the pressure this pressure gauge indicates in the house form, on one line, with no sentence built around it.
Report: 0.4 bar
